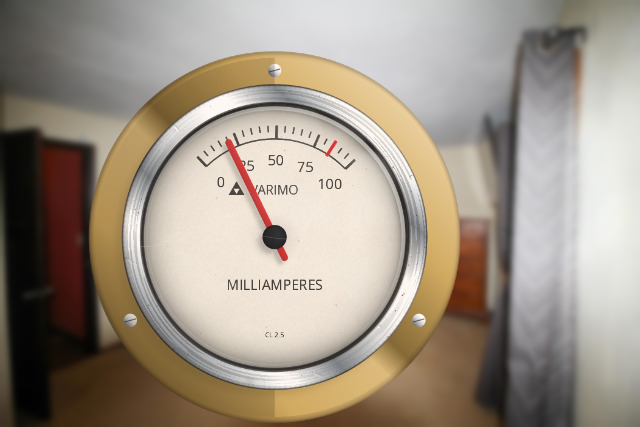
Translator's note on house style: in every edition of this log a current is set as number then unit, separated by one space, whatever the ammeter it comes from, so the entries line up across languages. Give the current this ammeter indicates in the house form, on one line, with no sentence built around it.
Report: 20 mA
